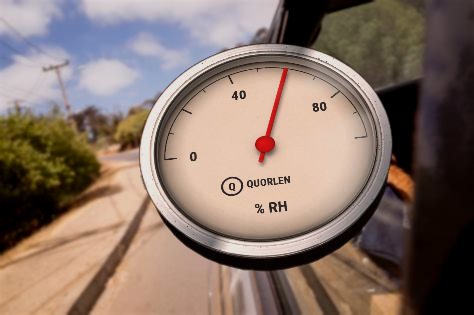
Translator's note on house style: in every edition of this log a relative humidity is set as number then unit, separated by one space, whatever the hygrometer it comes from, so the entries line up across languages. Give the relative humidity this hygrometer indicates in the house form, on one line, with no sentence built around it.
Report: 60 %
